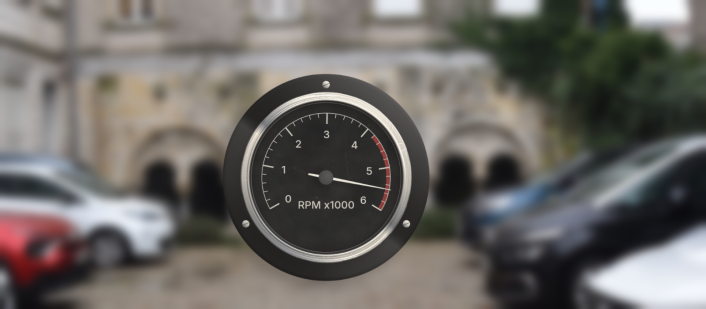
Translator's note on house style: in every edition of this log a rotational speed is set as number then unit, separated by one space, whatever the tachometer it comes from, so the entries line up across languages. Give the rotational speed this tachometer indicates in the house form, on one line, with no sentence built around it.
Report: 5500 rpm
